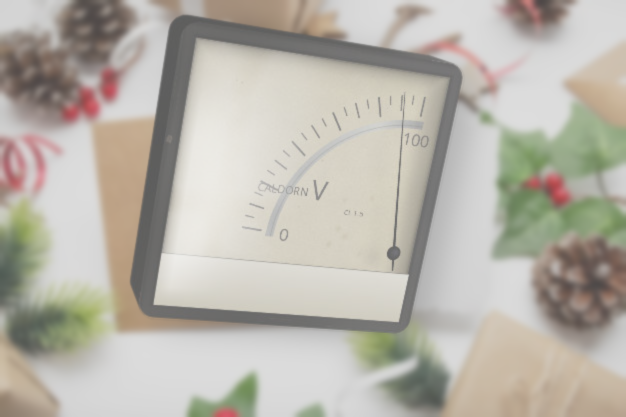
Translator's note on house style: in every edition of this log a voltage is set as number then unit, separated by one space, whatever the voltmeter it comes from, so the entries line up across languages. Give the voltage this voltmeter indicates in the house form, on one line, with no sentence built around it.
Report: 90 V
